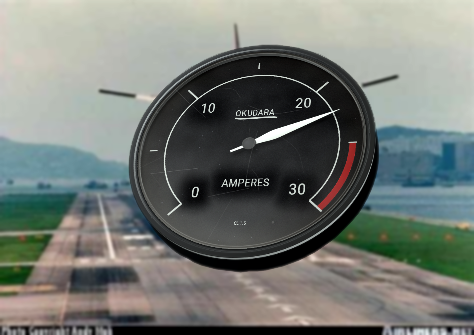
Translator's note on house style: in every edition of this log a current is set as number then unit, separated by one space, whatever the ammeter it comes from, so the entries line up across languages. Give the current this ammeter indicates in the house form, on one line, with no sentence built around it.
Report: 22.5 A
